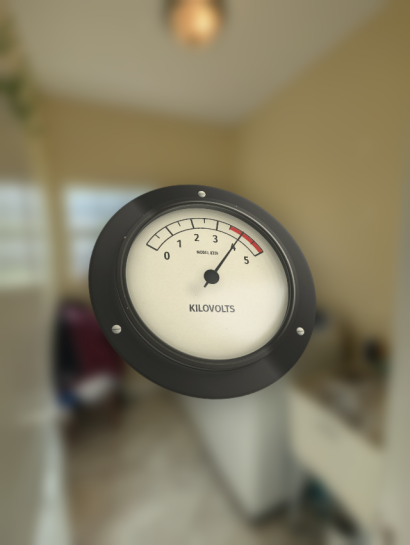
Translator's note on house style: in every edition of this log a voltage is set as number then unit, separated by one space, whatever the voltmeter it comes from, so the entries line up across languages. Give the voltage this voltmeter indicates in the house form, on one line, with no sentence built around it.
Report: 4 kV
